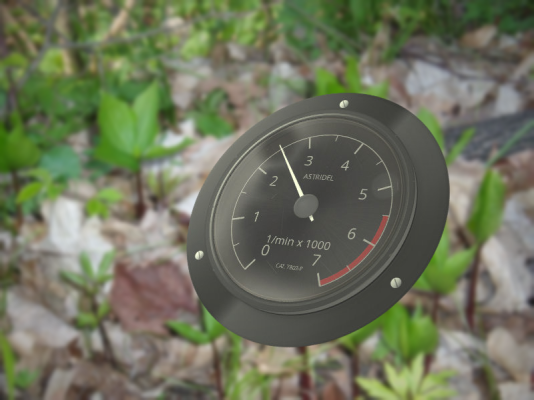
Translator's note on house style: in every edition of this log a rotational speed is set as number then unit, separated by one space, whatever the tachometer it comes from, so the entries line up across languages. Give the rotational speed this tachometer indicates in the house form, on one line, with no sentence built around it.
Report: 2500 rpm
